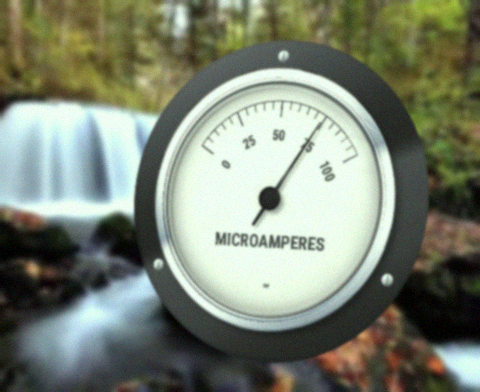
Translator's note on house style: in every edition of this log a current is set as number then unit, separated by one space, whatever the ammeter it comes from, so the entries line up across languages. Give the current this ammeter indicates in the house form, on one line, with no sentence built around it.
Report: 75 µA
